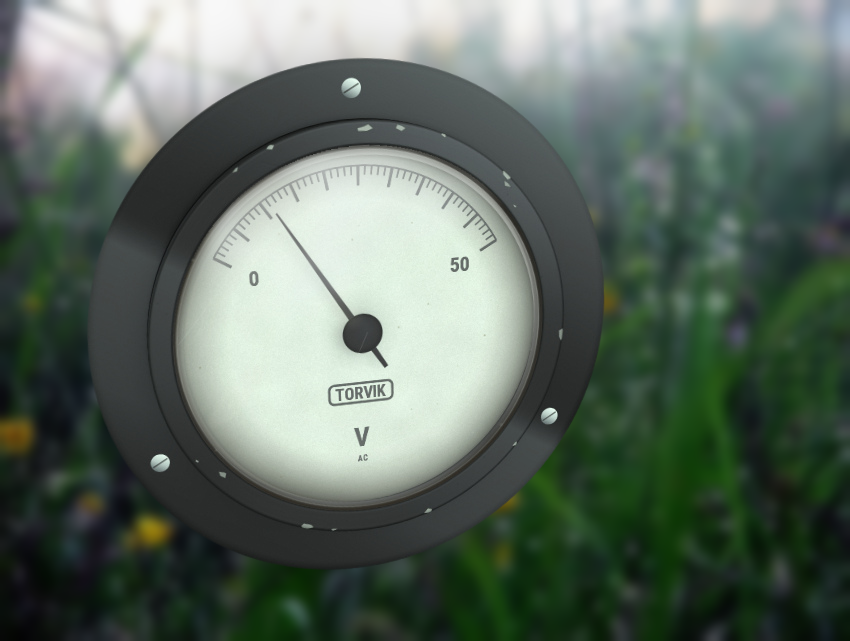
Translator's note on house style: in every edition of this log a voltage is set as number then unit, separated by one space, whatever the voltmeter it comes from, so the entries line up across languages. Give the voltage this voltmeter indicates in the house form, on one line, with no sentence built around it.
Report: 11 V
